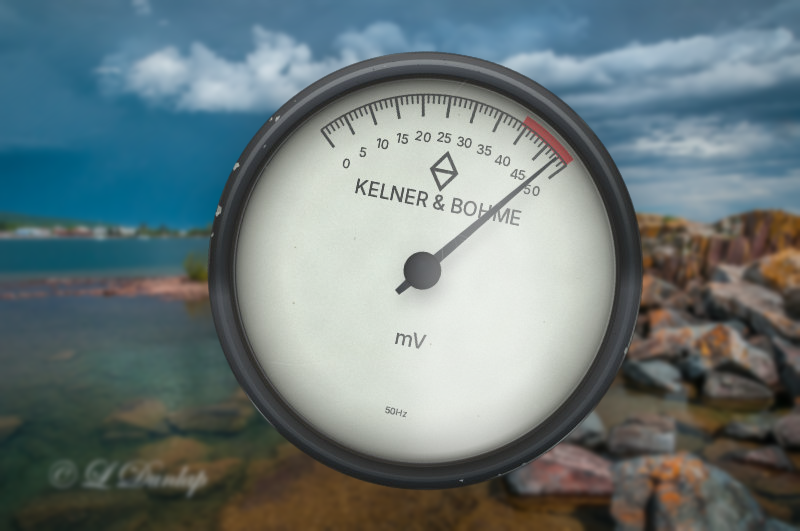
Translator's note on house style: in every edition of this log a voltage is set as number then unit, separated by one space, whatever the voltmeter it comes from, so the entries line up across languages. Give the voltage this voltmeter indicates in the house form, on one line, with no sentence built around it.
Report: 48 mV
